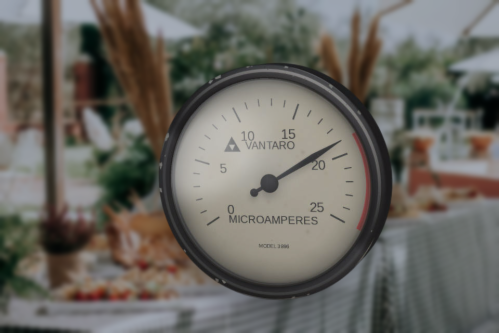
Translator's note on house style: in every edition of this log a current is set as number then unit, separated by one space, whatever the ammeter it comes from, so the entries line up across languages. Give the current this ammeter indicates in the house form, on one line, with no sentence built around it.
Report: 19 µA
